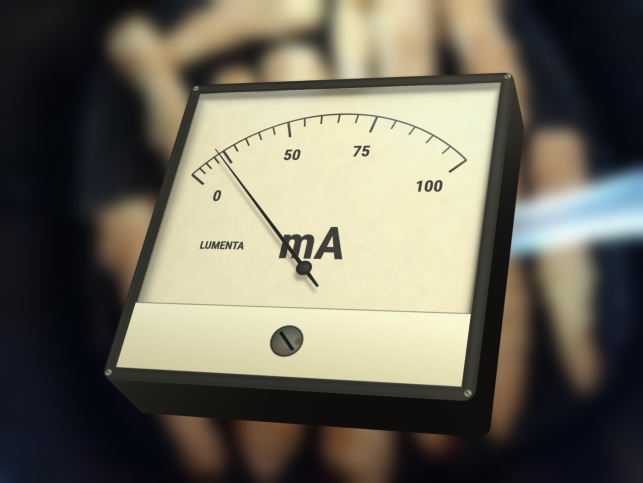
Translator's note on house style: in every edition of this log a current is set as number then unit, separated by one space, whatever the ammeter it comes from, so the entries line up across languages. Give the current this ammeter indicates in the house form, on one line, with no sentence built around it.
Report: 22.5 mA
